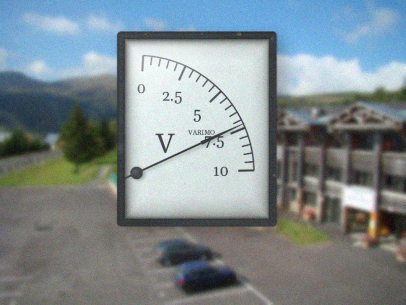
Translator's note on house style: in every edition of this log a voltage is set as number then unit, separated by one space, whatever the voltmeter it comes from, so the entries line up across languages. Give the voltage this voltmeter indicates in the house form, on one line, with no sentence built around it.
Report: 7.25 V
